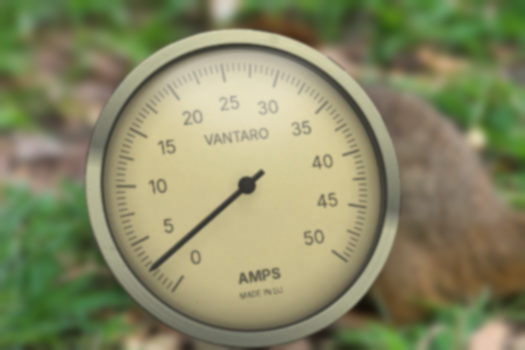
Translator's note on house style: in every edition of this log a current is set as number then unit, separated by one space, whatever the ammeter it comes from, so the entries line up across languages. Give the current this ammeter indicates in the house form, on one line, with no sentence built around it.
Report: 2.5 A
